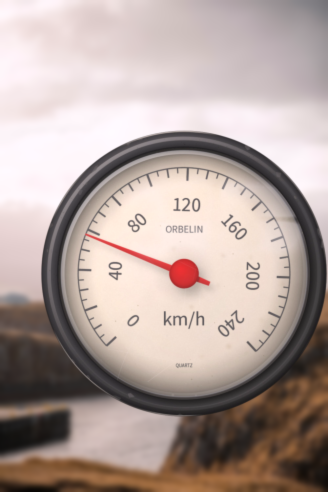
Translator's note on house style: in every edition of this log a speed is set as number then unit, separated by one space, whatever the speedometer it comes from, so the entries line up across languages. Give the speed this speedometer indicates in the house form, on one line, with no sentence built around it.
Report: 57.5 km/h
